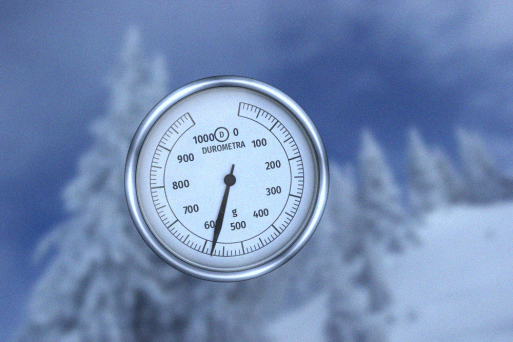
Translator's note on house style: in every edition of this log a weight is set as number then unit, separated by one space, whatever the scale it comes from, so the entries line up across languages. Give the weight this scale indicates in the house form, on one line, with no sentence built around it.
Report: 580 g
